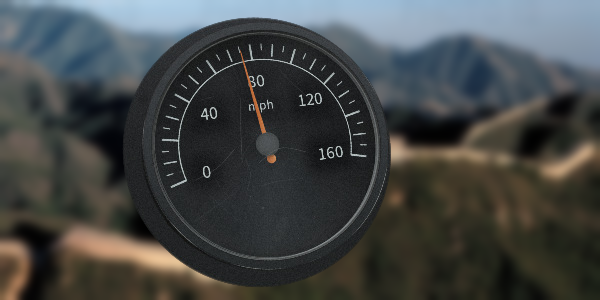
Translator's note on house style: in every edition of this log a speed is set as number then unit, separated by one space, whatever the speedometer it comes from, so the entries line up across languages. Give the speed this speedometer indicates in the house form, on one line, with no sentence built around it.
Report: 75 mph
